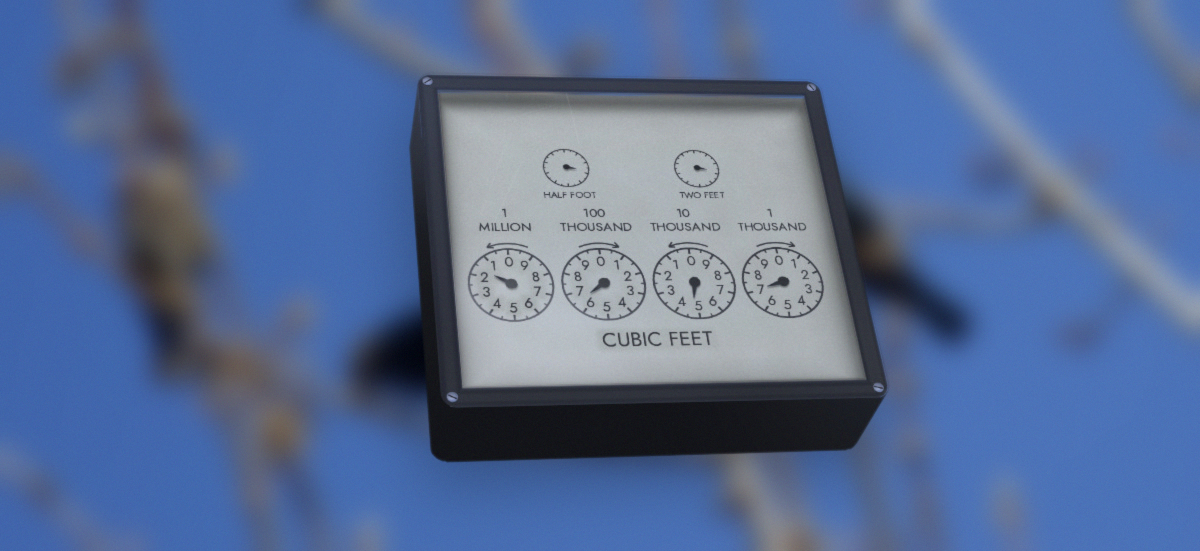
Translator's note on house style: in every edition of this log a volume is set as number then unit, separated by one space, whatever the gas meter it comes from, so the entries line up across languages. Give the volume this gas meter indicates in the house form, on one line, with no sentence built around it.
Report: 164700 ft³
